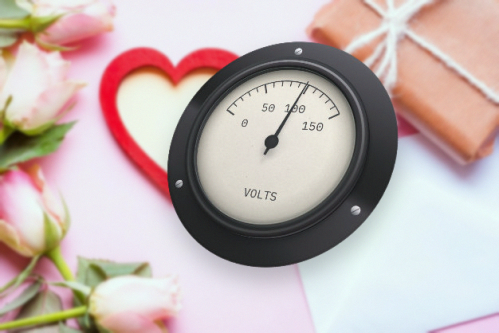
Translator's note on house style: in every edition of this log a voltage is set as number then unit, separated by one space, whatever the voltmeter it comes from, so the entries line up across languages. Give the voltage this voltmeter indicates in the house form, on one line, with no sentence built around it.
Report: 100 V
